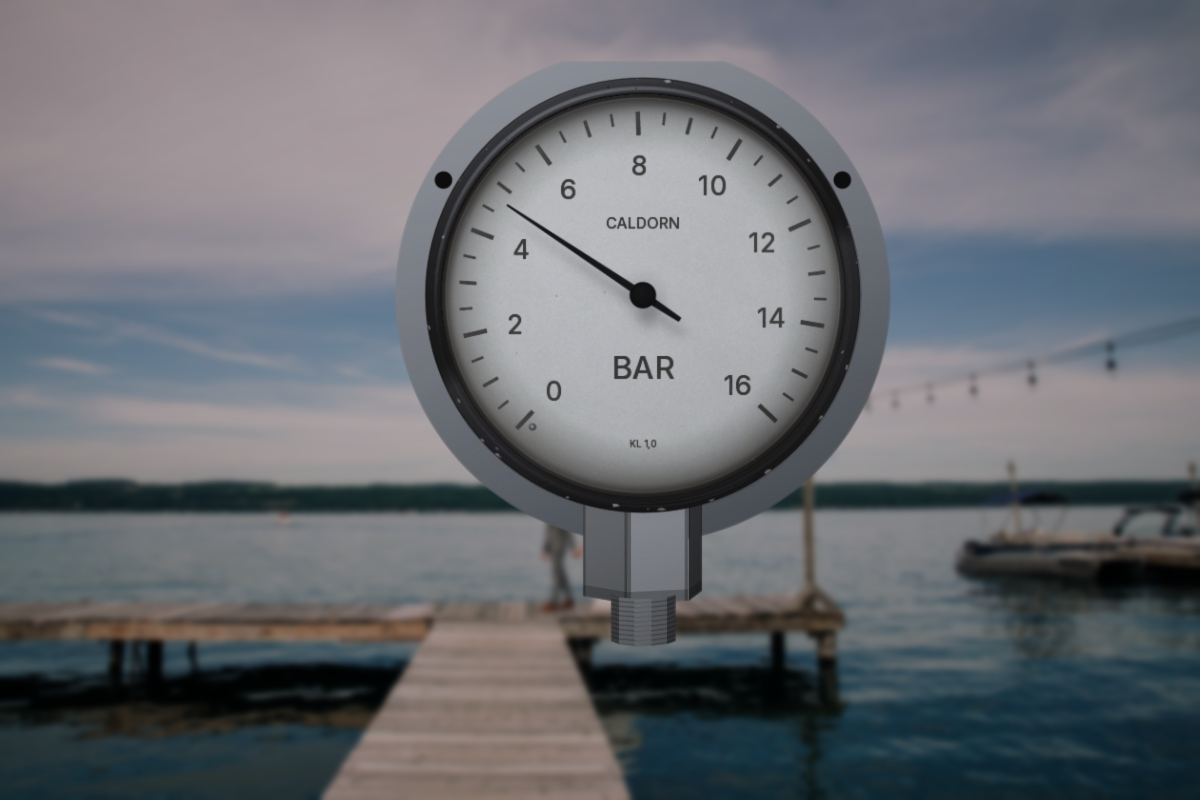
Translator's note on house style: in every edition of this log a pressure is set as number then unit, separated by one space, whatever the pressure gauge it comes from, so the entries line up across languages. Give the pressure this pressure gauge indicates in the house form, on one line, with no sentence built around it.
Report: 4.75 bar
